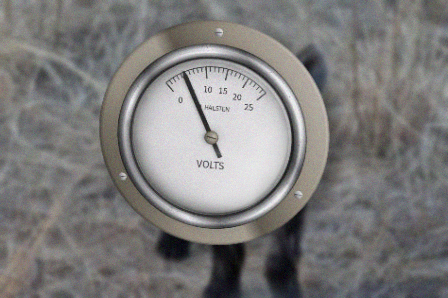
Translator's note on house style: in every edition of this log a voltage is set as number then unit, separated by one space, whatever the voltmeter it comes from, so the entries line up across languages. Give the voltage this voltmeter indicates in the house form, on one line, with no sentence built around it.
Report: 5 V
